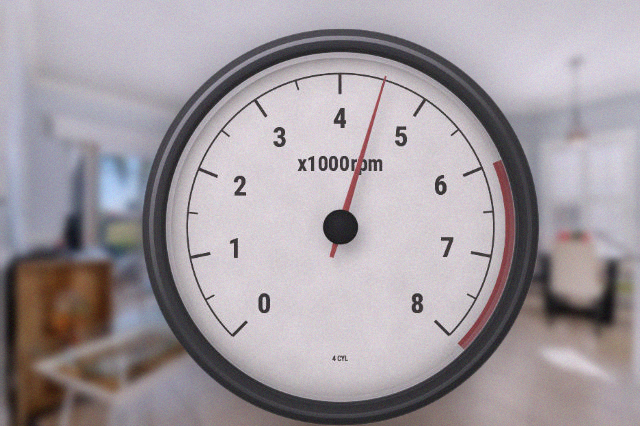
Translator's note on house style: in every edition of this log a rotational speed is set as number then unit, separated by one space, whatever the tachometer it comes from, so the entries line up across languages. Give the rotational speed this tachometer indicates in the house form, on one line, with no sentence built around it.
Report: 4500 rpm
